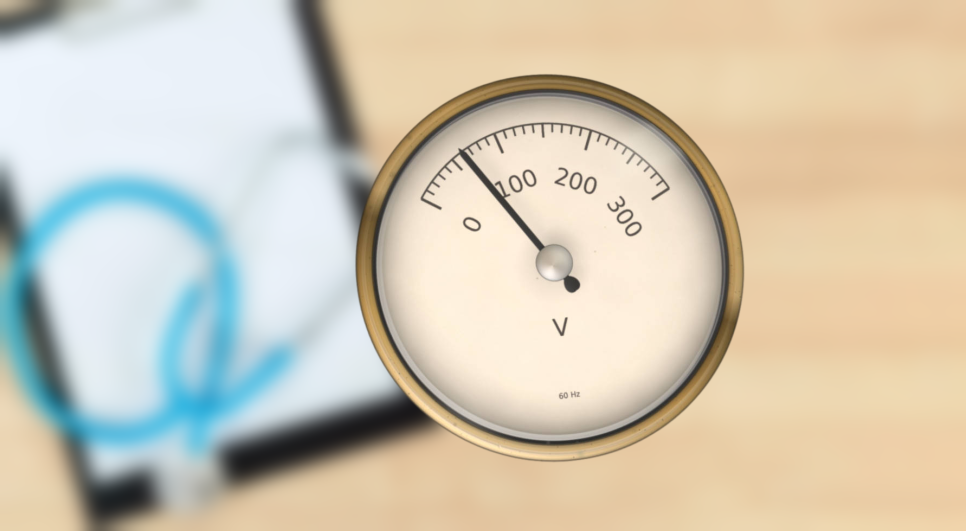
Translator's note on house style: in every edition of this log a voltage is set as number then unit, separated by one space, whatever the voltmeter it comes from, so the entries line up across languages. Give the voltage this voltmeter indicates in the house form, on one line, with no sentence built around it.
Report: 60 V
